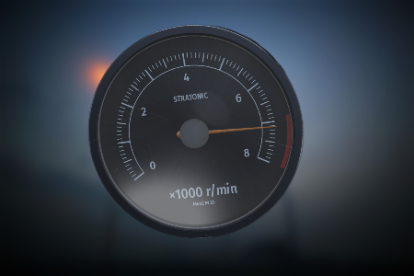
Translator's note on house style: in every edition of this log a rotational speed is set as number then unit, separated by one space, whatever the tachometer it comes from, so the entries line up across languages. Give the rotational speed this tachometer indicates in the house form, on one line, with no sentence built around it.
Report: 7100 rpm
